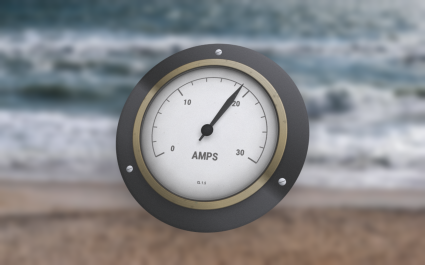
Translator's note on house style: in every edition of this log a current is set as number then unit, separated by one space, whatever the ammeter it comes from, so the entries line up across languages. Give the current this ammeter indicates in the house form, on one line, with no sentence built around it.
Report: 19 A
